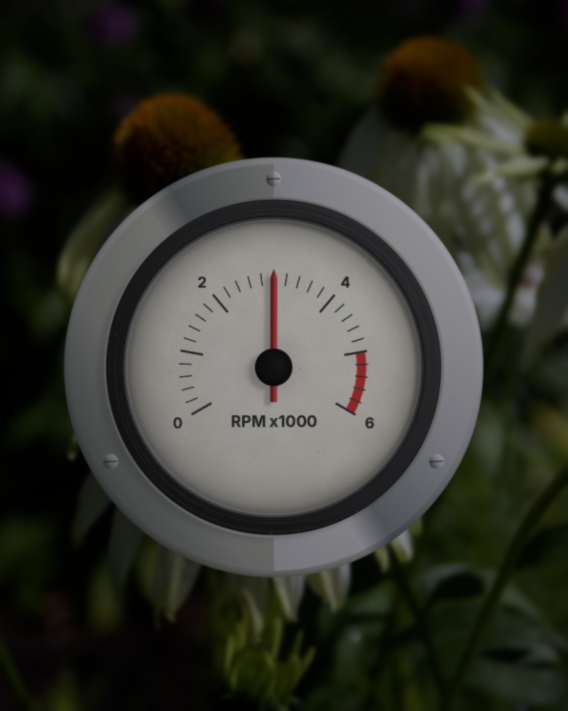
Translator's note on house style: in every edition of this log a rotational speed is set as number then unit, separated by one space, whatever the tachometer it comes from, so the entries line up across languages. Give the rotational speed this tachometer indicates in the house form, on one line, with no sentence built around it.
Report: 3000 rpm
